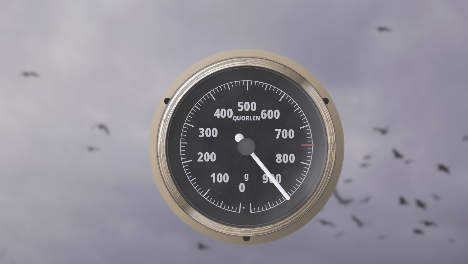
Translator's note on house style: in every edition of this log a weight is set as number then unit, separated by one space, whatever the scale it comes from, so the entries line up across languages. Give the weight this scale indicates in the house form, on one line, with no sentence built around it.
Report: 900 g
